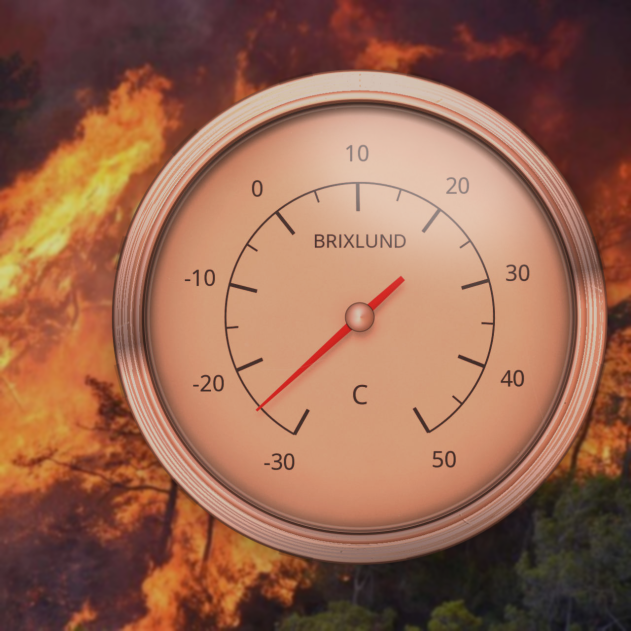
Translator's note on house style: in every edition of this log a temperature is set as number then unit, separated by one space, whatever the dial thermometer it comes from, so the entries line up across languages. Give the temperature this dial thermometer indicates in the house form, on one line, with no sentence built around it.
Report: -25 °C
